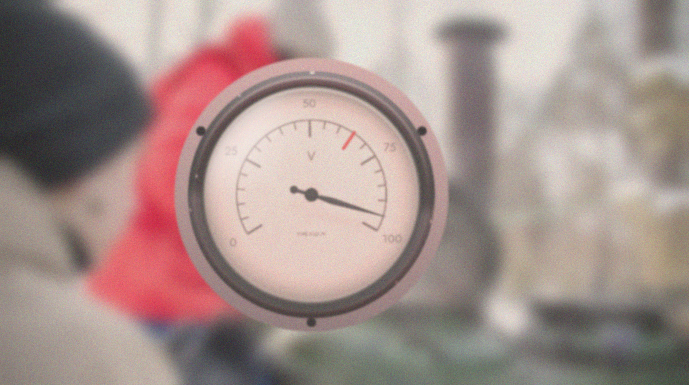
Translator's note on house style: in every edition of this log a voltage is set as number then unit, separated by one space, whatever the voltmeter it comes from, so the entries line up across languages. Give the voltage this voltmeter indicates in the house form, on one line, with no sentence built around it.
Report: 95 V
